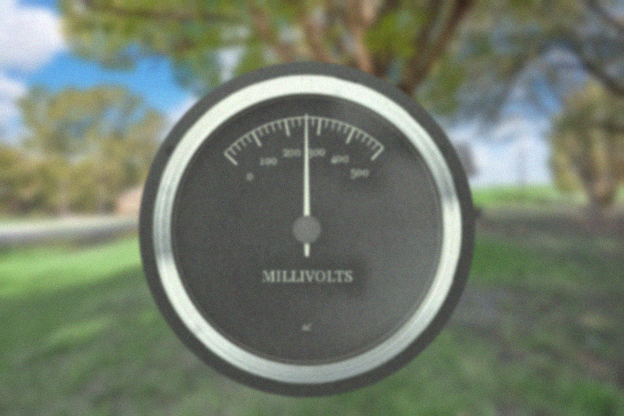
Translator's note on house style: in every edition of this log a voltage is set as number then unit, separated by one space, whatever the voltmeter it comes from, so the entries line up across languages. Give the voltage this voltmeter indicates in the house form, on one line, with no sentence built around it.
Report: 260 mV
